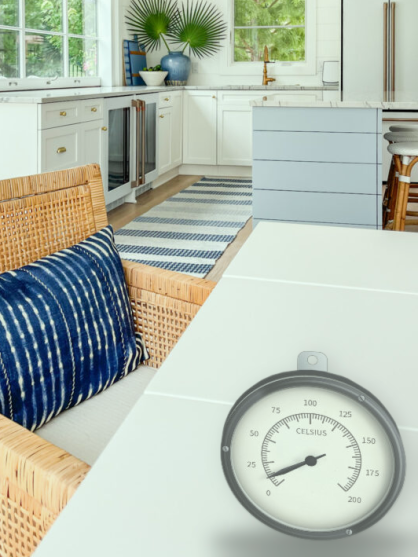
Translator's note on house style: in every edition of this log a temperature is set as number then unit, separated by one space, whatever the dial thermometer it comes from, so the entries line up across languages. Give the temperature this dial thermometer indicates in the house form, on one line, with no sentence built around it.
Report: 12.5 °C
